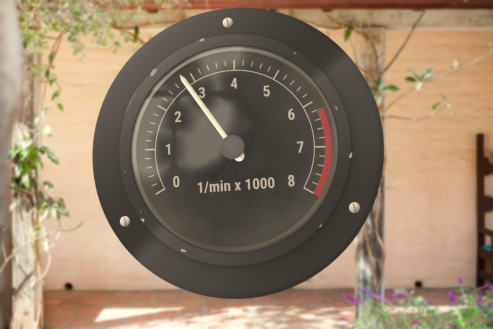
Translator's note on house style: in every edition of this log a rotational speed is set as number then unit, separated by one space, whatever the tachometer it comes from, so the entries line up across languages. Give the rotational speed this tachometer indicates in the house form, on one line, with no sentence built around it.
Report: 2800 rpm
